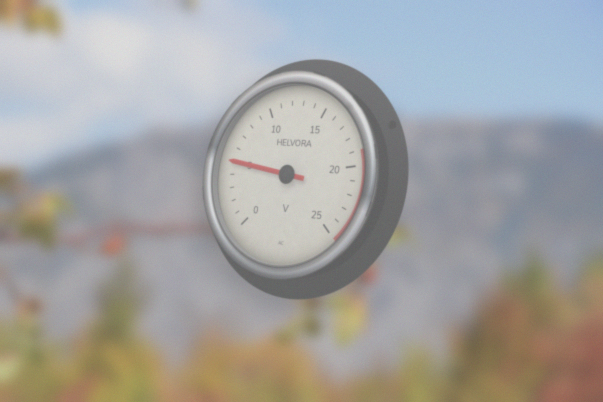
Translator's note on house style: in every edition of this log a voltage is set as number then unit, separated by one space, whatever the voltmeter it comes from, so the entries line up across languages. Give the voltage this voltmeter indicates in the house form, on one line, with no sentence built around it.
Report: 5 V
